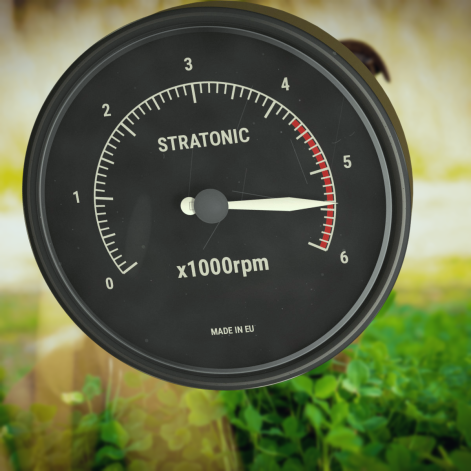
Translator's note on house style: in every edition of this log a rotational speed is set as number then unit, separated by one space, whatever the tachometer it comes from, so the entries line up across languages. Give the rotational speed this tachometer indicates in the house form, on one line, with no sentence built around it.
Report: 5400 rpm
